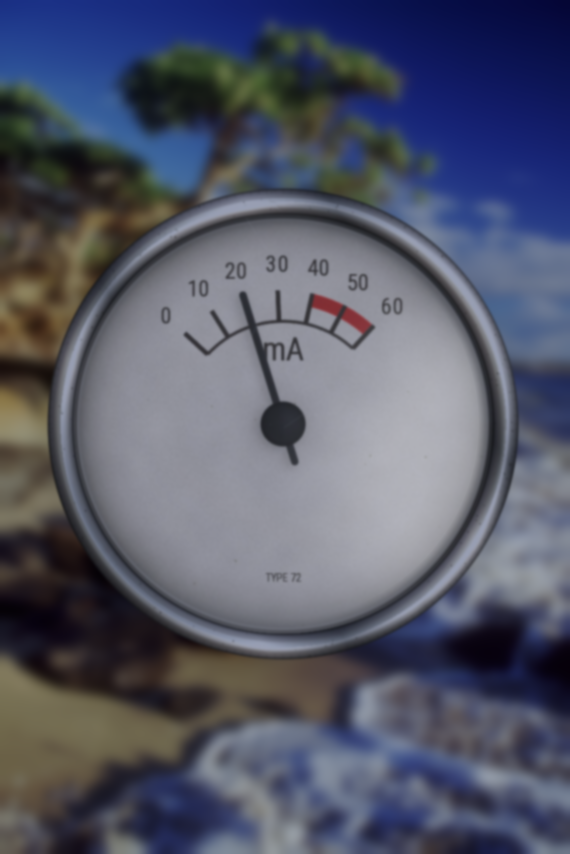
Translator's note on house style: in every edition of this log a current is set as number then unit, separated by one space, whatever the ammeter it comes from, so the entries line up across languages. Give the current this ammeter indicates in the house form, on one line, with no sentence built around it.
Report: 20 mA
